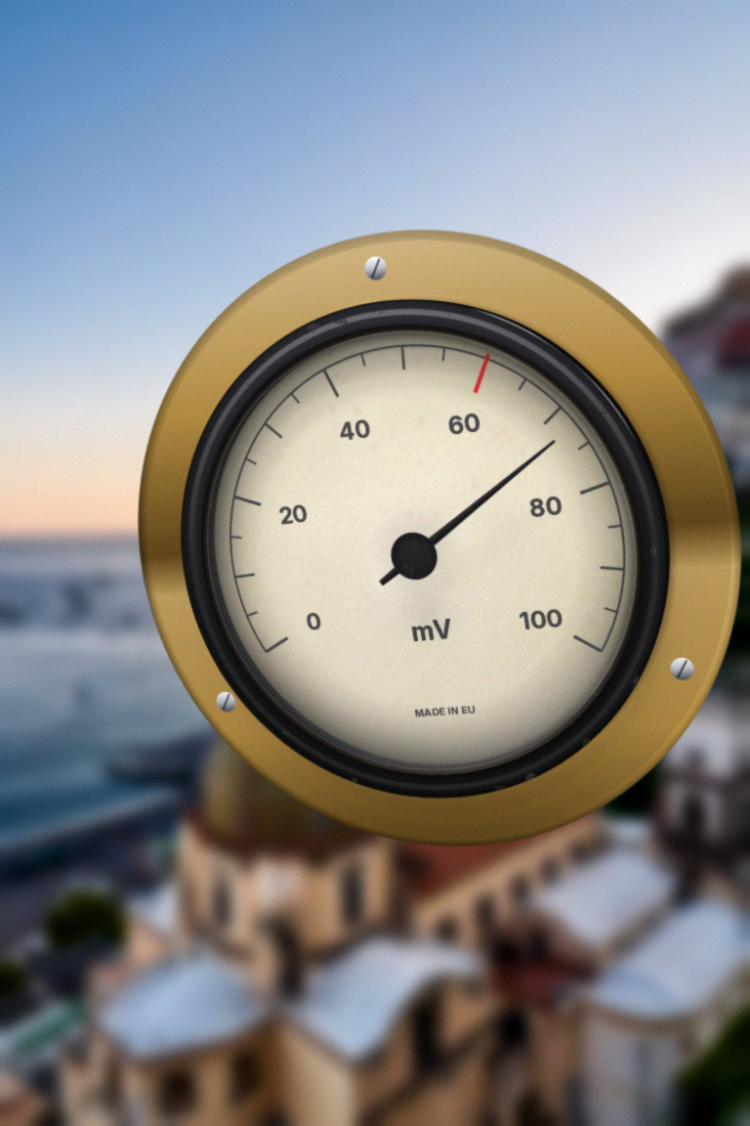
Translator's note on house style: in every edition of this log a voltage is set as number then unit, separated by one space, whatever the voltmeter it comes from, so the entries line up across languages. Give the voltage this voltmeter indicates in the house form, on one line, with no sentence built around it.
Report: 72.5 mV
